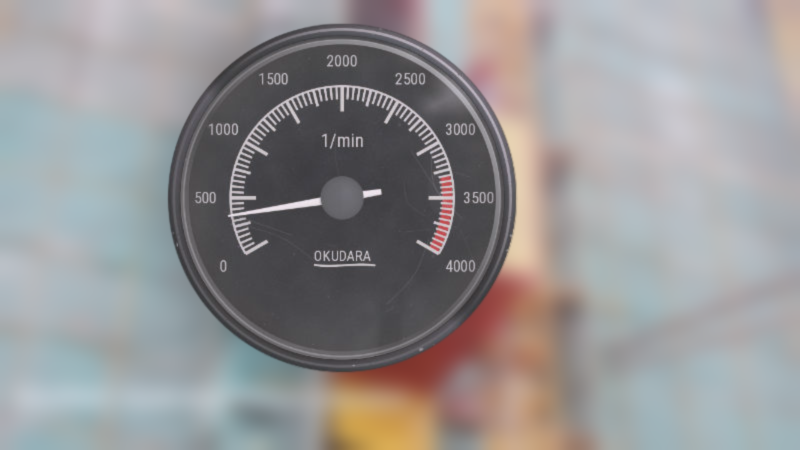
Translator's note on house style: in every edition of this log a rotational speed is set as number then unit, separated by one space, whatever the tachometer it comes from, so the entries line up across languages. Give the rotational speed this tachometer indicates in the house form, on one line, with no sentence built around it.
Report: 350 rpm
